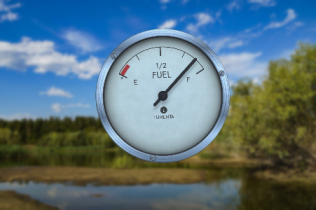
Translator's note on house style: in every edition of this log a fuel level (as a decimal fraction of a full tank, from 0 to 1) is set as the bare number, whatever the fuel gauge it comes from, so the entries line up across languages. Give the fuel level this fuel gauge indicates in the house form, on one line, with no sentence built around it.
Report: 0.875
